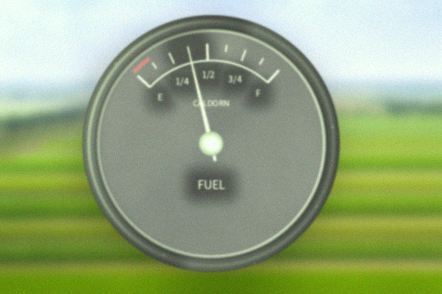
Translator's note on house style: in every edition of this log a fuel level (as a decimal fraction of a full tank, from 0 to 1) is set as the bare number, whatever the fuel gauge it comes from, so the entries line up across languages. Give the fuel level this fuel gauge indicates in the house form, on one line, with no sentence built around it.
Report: 0.375
